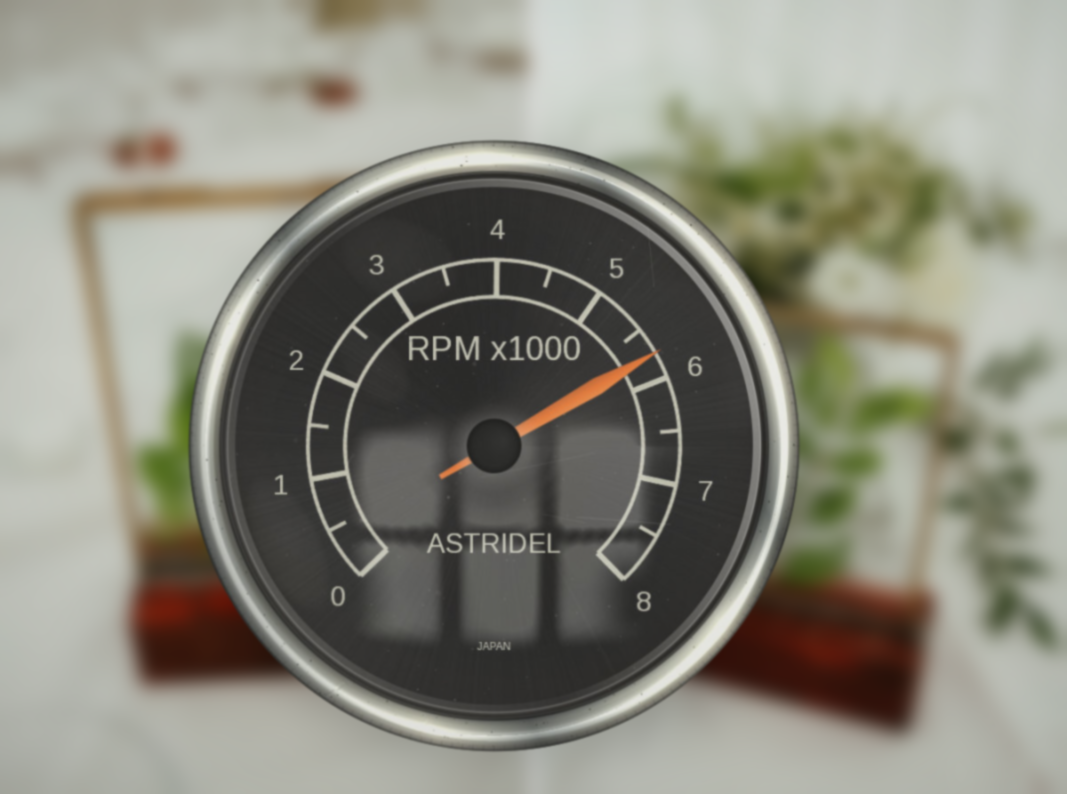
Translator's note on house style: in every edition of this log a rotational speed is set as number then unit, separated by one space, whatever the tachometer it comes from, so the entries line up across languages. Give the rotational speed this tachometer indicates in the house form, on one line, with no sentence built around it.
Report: 5750 rpm
